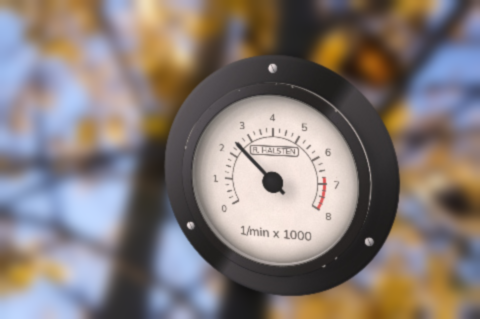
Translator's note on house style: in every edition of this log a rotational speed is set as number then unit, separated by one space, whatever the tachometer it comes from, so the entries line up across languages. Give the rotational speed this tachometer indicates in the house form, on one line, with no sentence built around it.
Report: 2500 rpm
